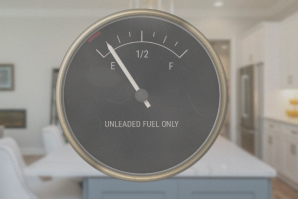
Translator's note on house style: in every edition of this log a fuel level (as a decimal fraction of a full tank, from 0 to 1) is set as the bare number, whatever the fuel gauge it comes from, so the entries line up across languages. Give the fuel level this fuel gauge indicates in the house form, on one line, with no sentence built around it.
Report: 0.125
